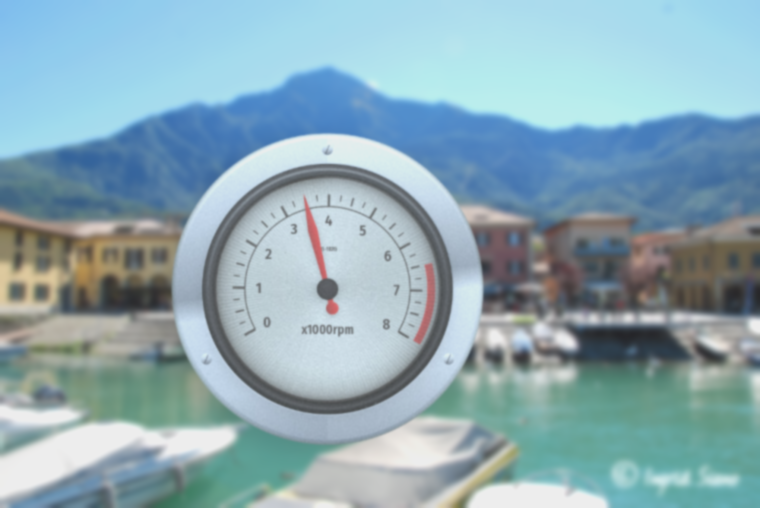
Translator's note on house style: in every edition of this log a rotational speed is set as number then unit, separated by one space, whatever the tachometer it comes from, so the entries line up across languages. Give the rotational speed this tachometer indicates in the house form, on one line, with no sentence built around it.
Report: 3500 rpm
